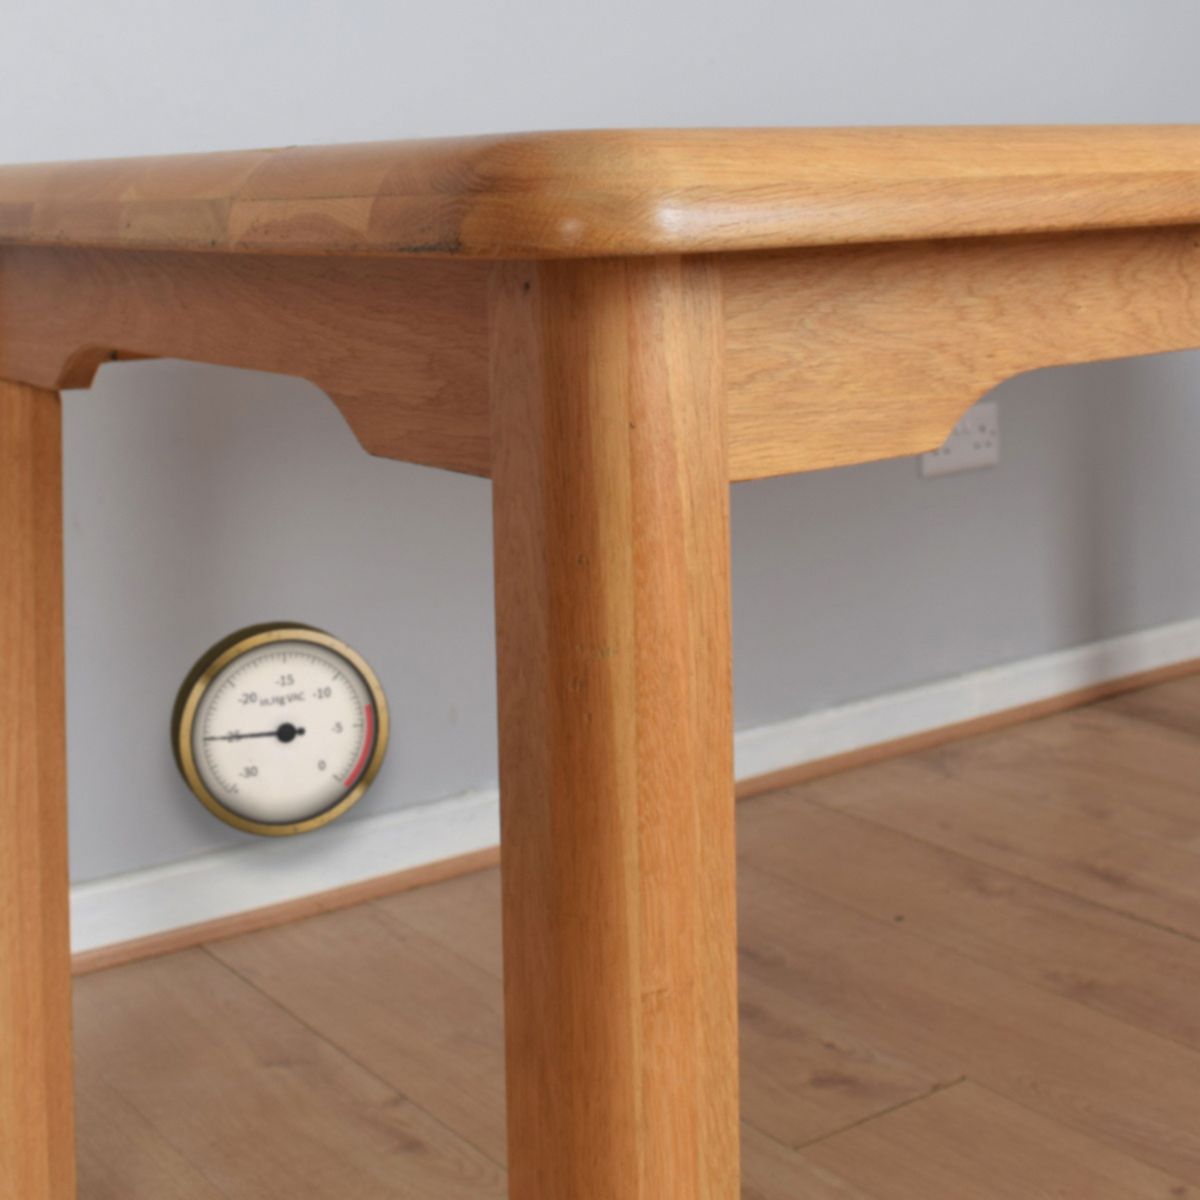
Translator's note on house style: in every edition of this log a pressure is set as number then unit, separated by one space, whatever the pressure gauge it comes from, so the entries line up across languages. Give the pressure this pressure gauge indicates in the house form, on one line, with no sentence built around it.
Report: -25 inHg
